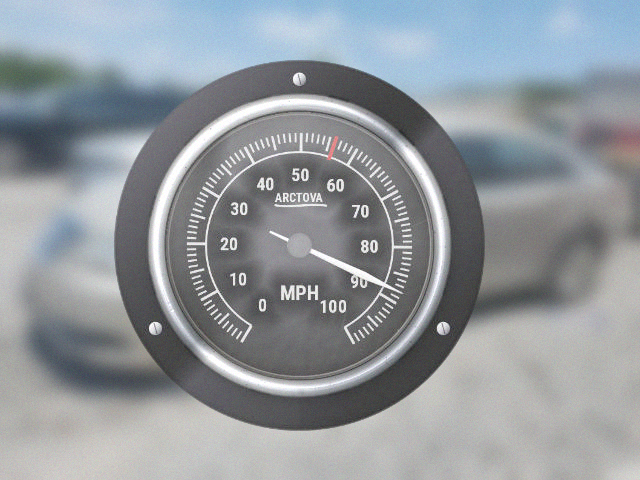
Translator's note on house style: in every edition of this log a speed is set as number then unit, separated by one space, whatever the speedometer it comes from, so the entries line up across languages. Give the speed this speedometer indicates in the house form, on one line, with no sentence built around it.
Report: 88 mph
